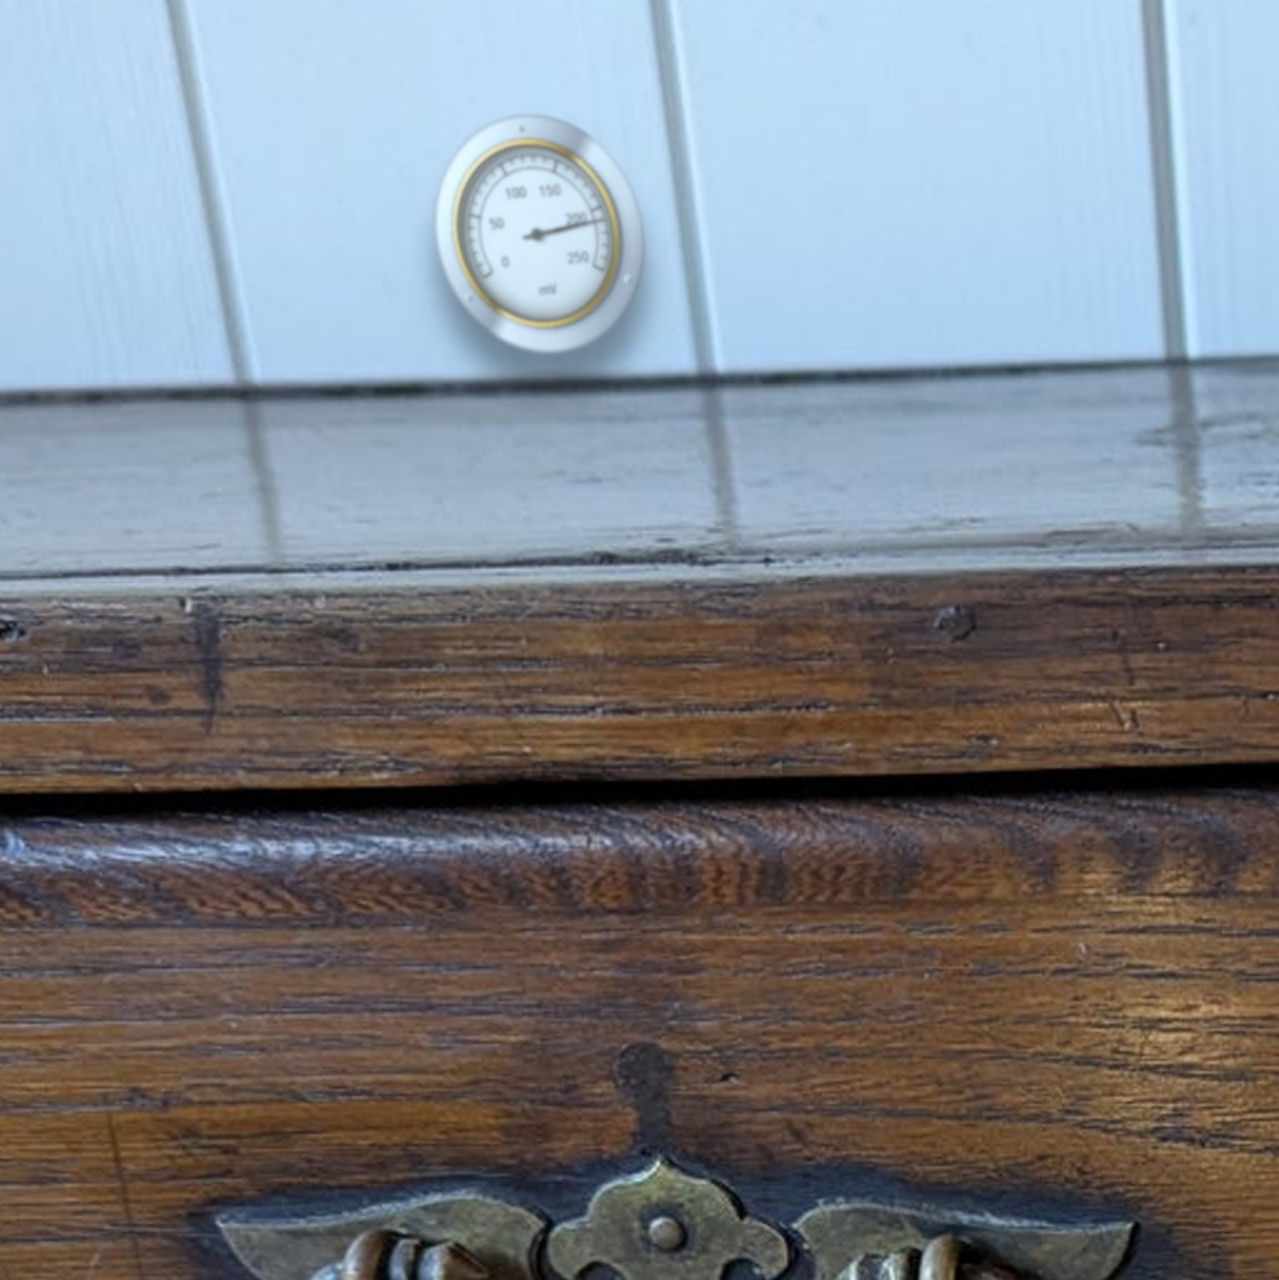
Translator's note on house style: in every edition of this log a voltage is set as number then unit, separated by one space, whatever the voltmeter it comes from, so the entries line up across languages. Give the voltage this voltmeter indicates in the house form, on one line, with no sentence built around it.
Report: 210 mV
